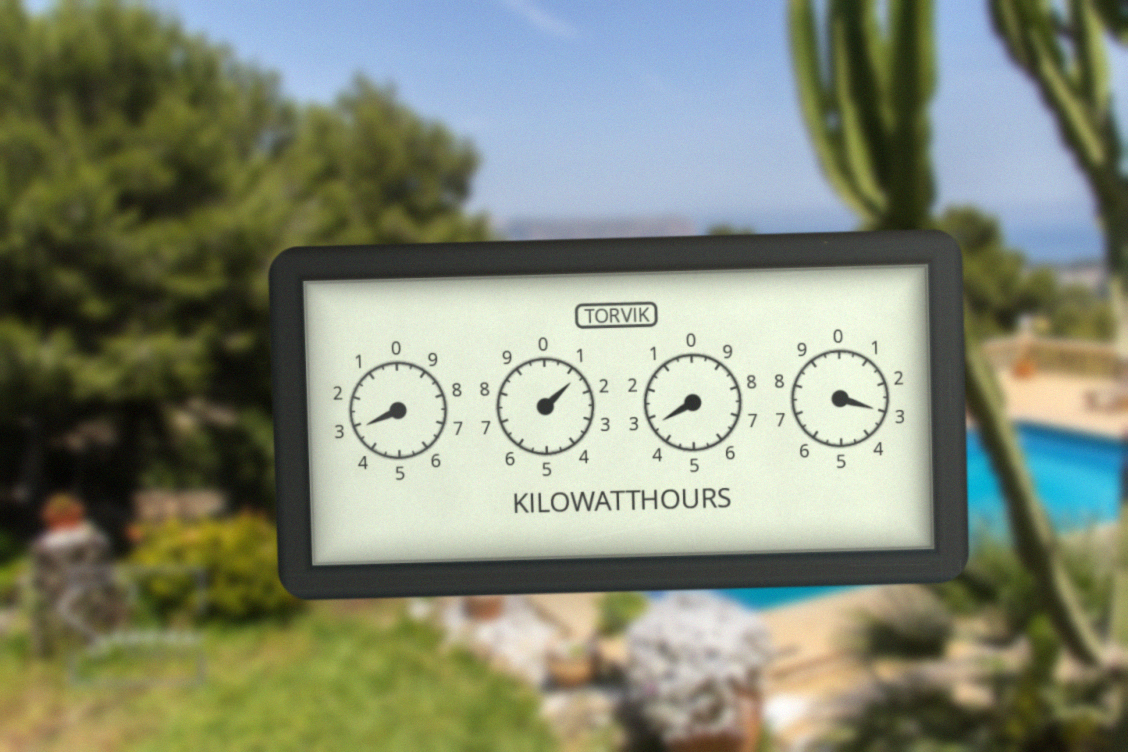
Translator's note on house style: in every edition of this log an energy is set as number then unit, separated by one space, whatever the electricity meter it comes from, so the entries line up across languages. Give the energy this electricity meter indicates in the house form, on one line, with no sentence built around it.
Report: 3133 kWh
